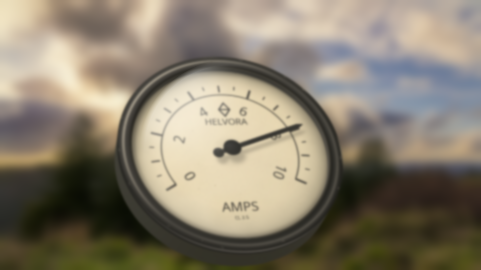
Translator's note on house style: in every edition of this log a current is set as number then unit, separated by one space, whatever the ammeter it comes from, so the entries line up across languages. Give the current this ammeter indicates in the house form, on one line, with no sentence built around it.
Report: 8 A
